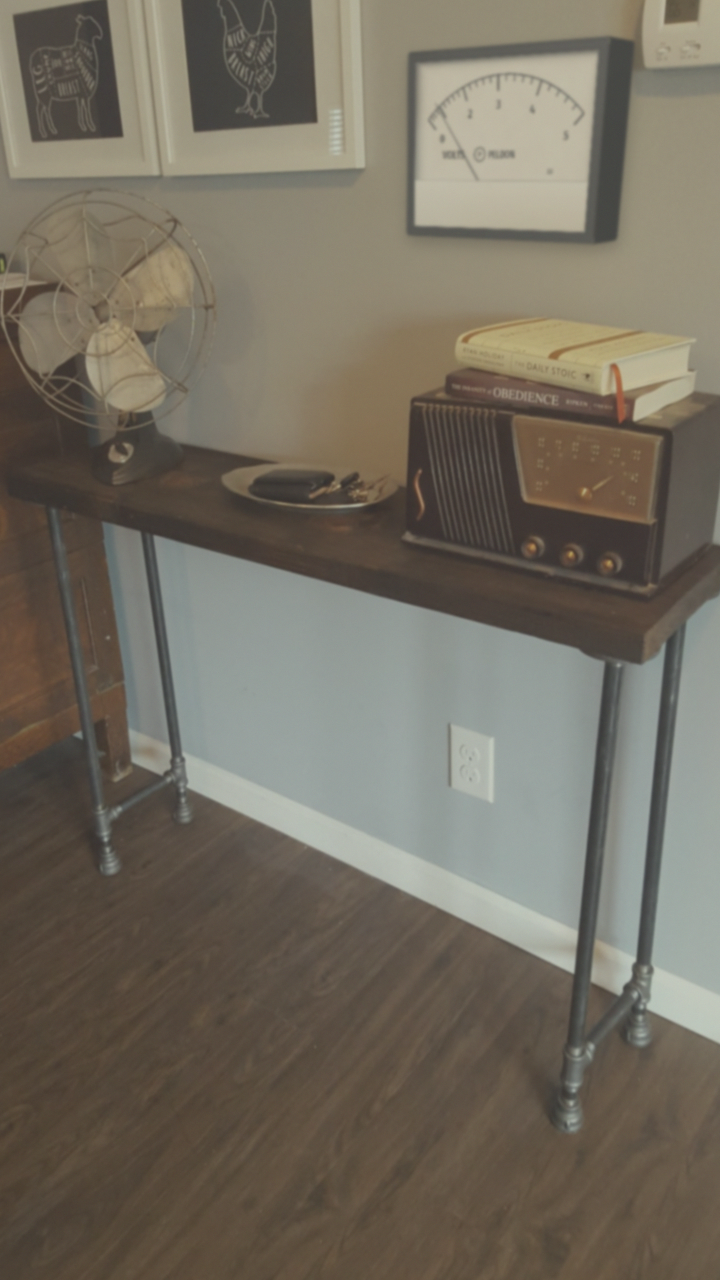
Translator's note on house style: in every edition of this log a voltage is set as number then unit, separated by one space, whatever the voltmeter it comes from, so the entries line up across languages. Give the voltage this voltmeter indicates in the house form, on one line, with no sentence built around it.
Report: 1 V
